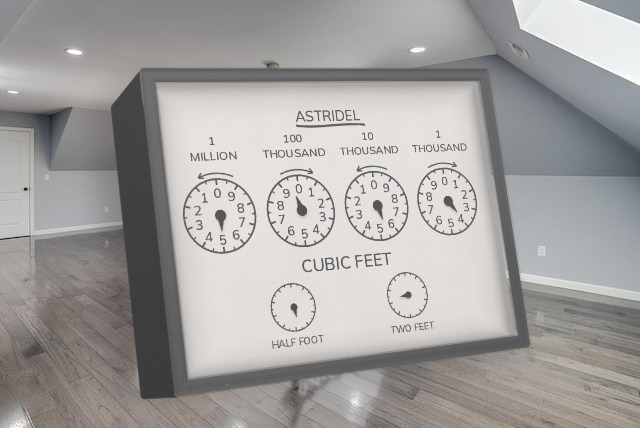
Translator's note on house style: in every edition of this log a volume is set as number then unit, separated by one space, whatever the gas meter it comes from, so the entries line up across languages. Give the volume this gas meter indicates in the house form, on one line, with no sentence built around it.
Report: 495400 ft³
